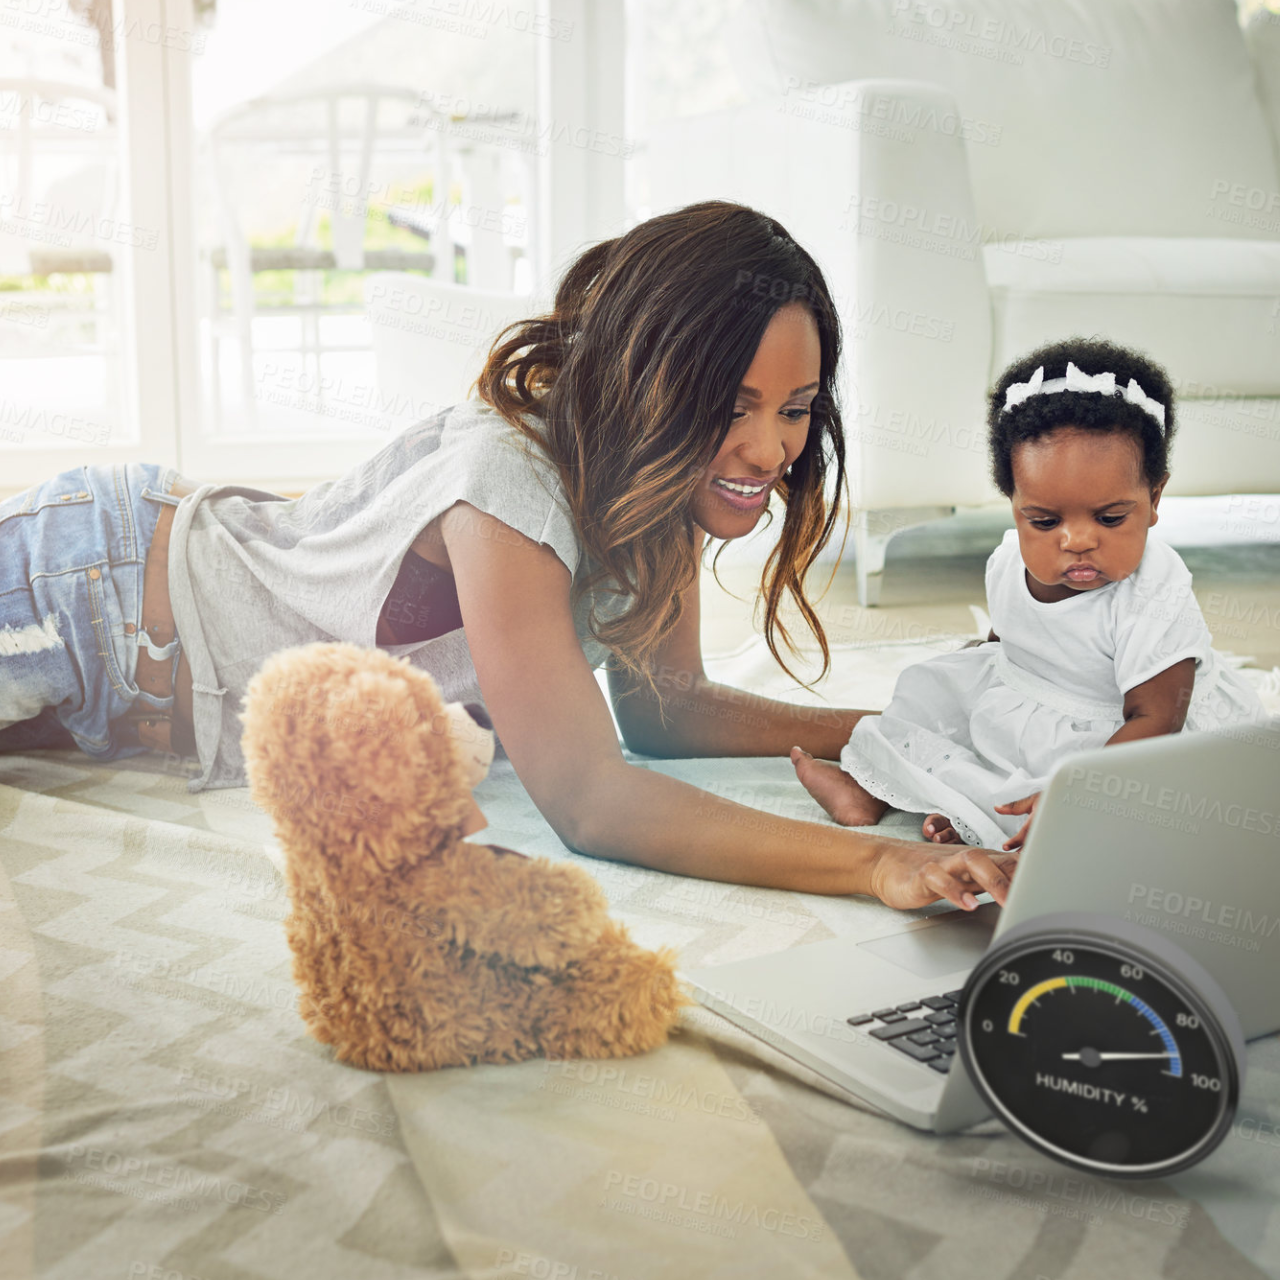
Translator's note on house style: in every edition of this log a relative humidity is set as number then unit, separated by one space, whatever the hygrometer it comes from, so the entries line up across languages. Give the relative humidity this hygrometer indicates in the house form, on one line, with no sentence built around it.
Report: 90 %
